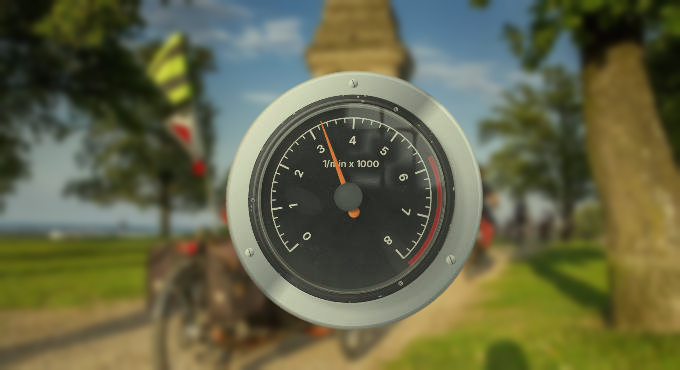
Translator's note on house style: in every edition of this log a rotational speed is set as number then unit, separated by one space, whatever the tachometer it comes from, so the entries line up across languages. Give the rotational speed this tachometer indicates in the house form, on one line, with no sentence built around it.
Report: 3300 rpm
